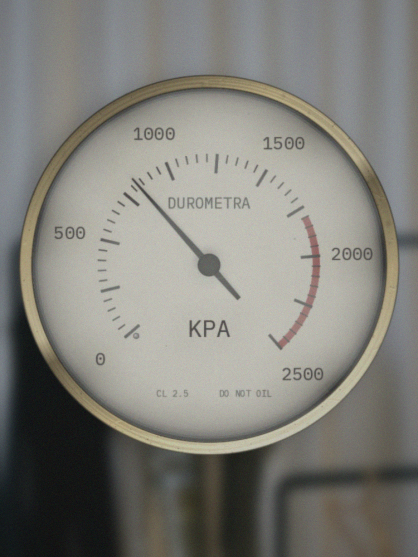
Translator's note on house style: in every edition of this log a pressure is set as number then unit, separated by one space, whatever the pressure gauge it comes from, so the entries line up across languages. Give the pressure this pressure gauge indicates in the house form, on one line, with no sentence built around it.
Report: 825 kPa
